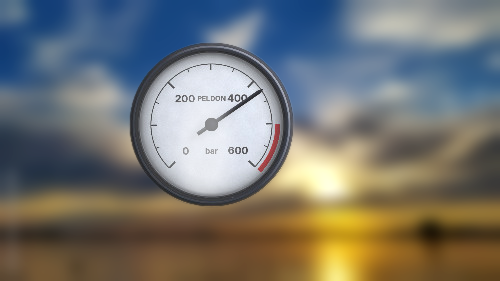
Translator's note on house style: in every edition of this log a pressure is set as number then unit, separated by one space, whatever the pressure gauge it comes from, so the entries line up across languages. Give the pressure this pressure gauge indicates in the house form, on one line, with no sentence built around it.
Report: 425 bar
